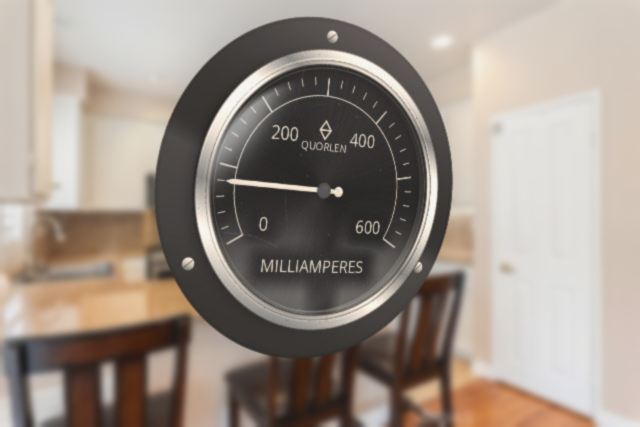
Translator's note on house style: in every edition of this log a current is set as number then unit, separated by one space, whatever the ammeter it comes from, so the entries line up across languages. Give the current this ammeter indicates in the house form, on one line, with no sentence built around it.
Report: 80 mA
